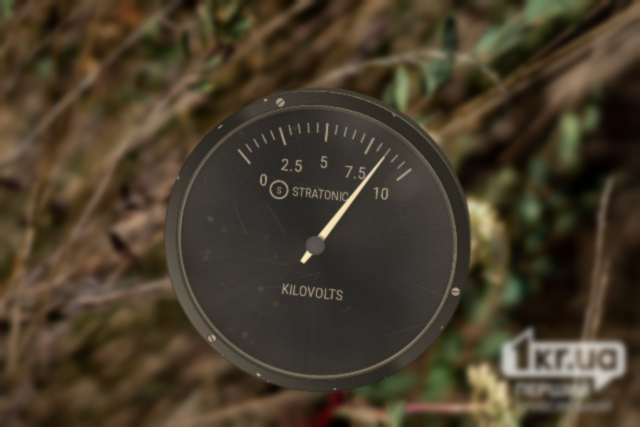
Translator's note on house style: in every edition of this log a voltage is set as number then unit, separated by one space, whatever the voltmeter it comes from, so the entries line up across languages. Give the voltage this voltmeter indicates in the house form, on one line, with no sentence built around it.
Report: 8.5 kV
